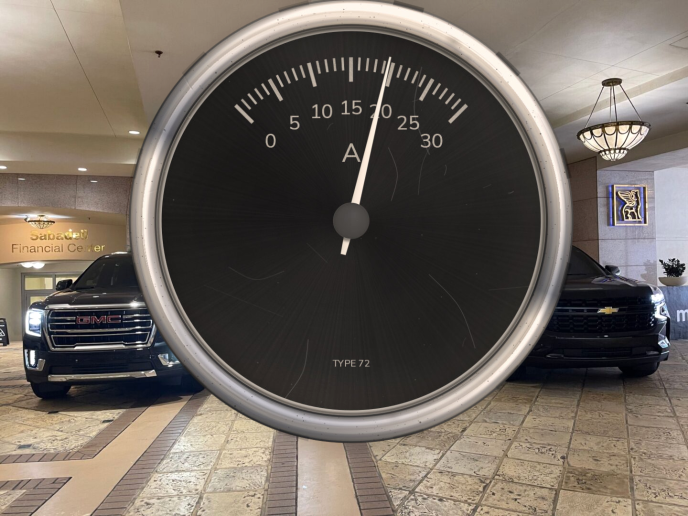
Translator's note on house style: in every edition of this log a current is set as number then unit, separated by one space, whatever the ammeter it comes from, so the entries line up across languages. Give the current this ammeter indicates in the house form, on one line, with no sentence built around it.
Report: 19.5 A
